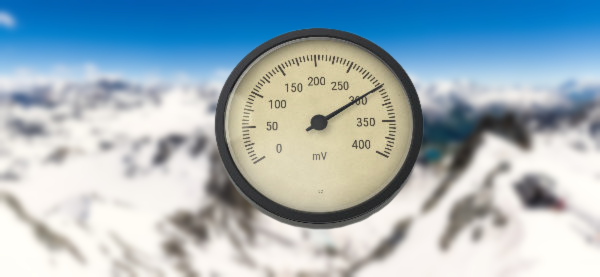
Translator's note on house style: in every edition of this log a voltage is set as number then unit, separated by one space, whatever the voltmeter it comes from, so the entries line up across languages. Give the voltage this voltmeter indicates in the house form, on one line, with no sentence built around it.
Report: 300 mV
